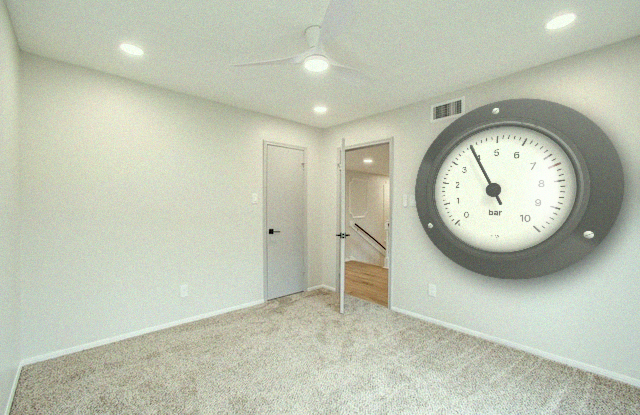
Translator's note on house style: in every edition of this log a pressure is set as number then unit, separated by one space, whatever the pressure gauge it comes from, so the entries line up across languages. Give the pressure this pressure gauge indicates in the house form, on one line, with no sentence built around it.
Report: 4 bar
